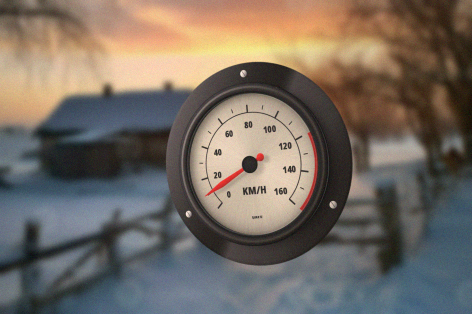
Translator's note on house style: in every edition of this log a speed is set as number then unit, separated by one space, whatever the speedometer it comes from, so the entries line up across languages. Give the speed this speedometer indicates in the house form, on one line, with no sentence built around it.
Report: 10 km/h
